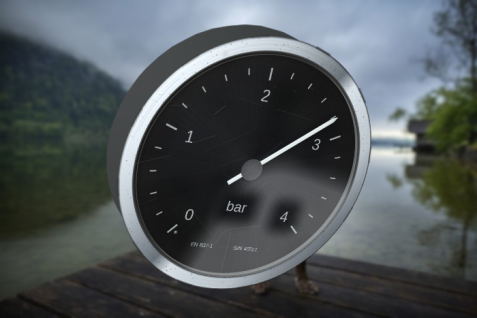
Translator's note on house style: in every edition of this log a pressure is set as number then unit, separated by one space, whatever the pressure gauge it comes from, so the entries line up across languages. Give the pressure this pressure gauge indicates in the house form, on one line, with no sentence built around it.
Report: 2.8 bar
